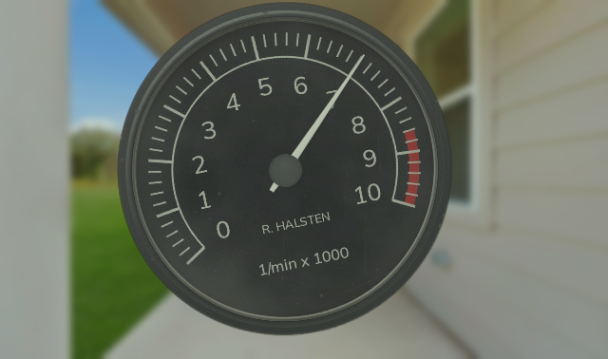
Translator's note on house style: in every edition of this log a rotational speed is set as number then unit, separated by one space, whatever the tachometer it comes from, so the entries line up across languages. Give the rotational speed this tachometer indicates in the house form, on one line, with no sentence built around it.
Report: 7000 rpm
